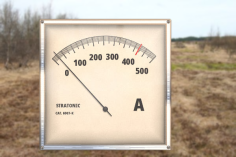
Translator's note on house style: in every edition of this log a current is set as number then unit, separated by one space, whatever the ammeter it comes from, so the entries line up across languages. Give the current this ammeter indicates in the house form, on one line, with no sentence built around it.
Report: 25 A
